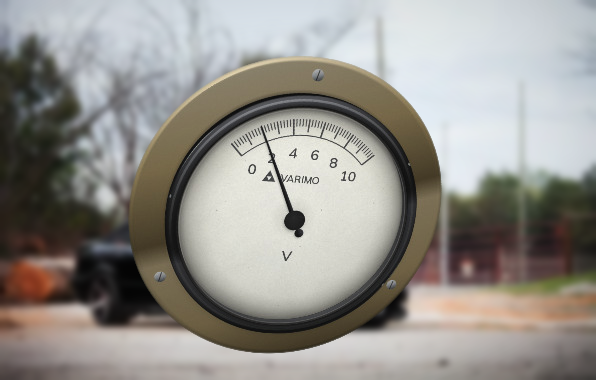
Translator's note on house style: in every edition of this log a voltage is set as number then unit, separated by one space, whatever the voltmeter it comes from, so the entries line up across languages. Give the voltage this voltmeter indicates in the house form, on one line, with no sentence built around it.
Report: 2 V
